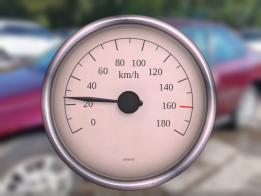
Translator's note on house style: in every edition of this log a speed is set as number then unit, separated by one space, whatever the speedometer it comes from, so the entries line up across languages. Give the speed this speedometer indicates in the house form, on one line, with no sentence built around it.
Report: 25 km/h
